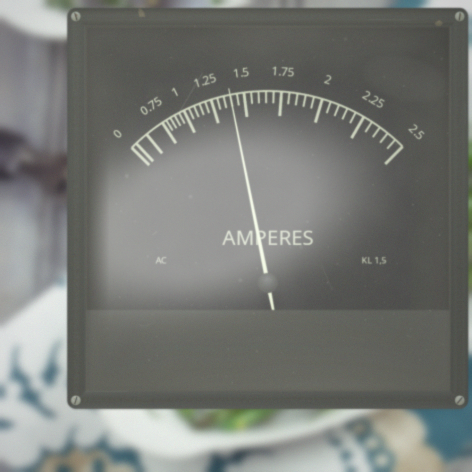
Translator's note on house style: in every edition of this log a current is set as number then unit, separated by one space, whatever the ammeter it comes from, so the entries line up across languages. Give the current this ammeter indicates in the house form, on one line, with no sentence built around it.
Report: 1.4 A
